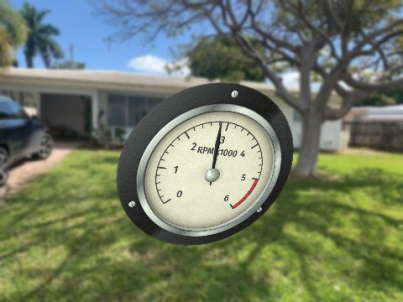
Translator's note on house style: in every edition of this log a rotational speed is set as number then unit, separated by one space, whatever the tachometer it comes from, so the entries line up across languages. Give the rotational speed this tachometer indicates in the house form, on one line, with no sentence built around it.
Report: 2800 rpm
